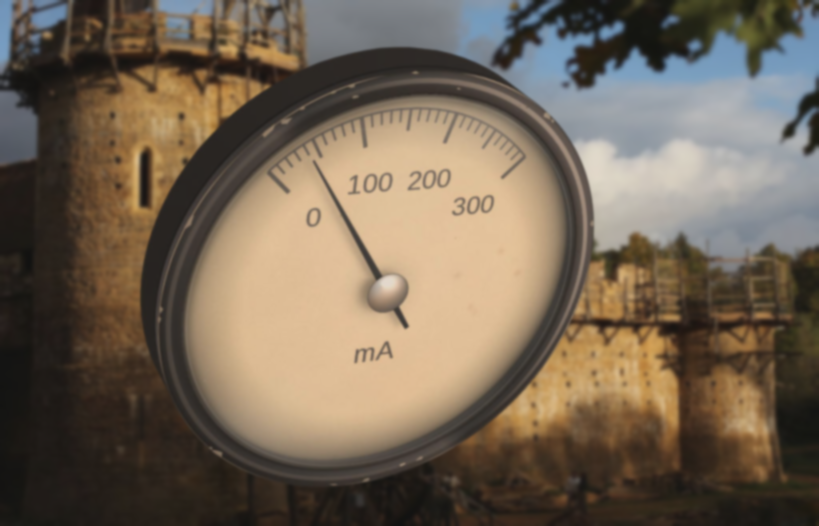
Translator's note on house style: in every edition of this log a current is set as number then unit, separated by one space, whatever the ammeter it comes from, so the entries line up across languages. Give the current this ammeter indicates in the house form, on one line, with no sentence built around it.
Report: 40 mA
